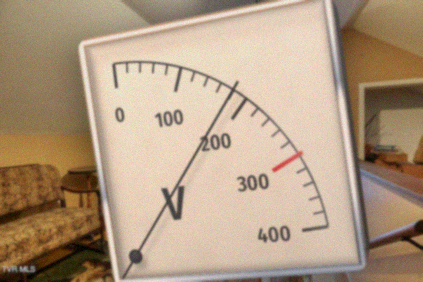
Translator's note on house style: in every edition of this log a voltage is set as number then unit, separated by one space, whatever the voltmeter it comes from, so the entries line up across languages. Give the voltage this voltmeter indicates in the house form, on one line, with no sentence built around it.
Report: 180 V
